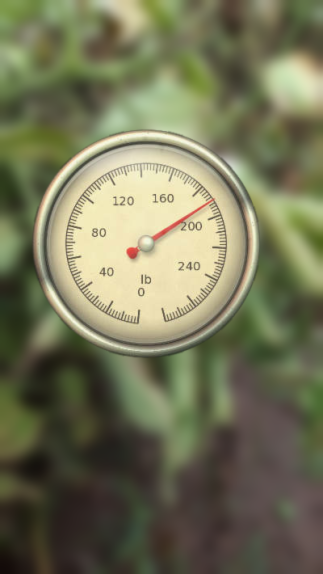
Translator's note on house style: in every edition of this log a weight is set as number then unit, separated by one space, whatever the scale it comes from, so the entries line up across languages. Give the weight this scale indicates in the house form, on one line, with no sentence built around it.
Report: 190 lb
